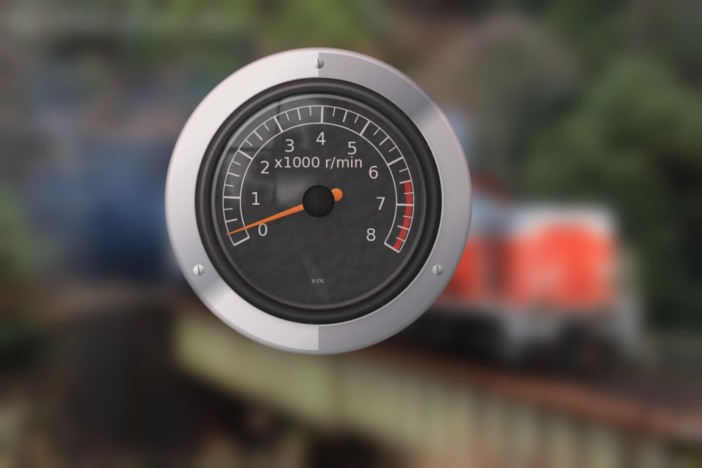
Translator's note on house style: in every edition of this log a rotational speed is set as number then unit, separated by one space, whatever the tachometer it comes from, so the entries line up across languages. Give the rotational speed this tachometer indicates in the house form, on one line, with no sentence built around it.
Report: 250 rpm
